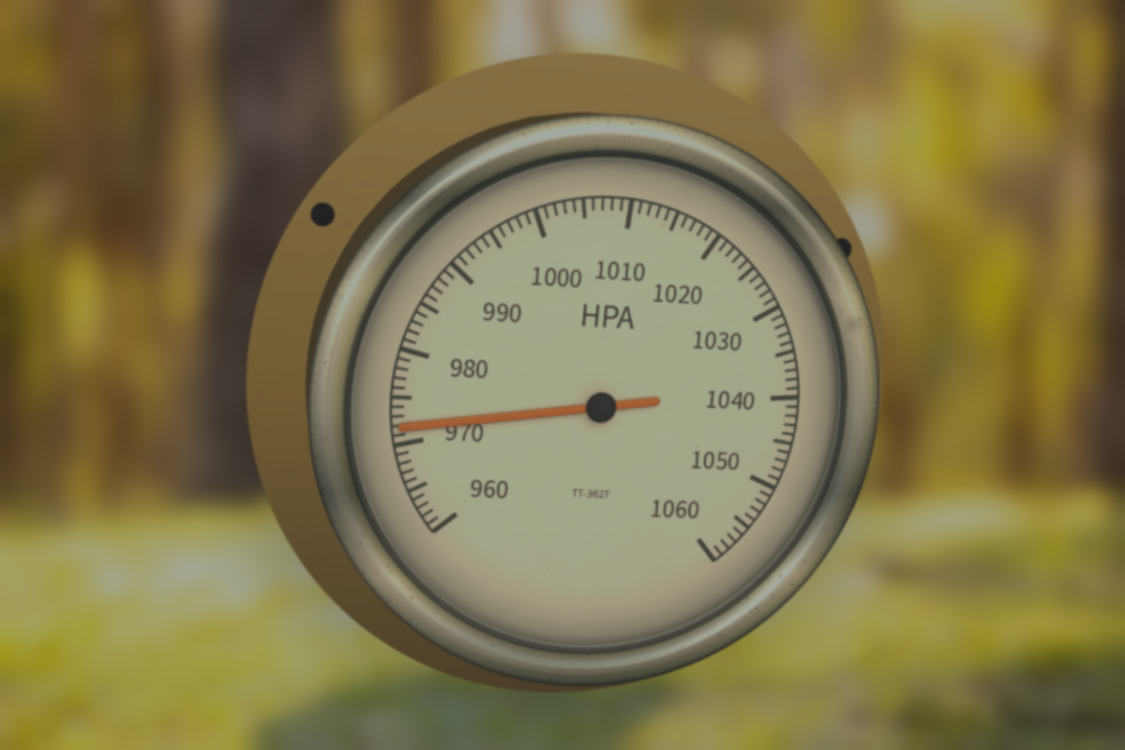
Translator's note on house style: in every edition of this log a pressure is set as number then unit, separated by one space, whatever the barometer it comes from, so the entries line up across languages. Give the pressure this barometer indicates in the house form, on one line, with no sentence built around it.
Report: 972 hPa
